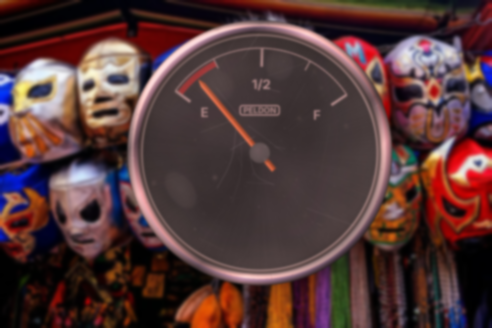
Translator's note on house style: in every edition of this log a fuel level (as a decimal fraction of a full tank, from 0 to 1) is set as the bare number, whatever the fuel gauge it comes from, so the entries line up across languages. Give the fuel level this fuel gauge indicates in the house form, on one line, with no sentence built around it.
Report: 0.125
